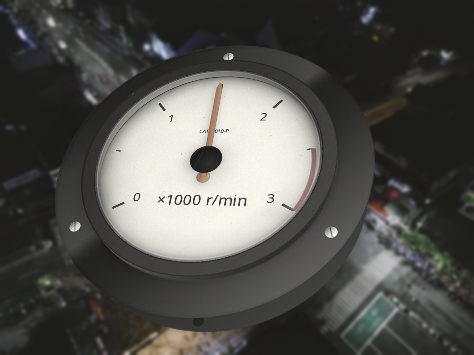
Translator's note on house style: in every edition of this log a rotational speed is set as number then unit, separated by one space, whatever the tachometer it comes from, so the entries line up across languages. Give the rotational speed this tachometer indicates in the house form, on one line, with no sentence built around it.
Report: 1500 rpm
